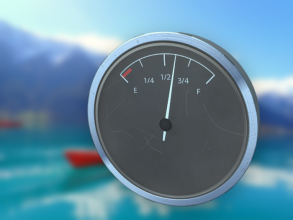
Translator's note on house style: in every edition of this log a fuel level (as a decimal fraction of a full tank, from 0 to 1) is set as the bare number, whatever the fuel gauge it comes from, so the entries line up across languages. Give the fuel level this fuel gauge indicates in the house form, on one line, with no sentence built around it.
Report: 0.625
